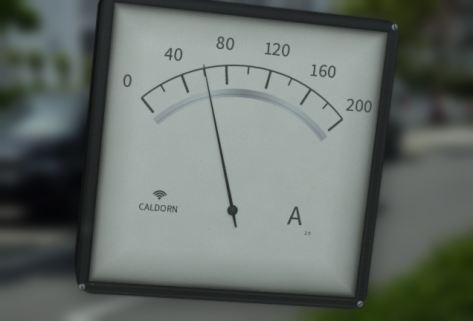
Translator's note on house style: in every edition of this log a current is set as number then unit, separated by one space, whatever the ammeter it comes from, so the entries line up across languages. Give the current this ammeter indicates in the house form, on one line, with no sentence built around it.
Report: 60 A
